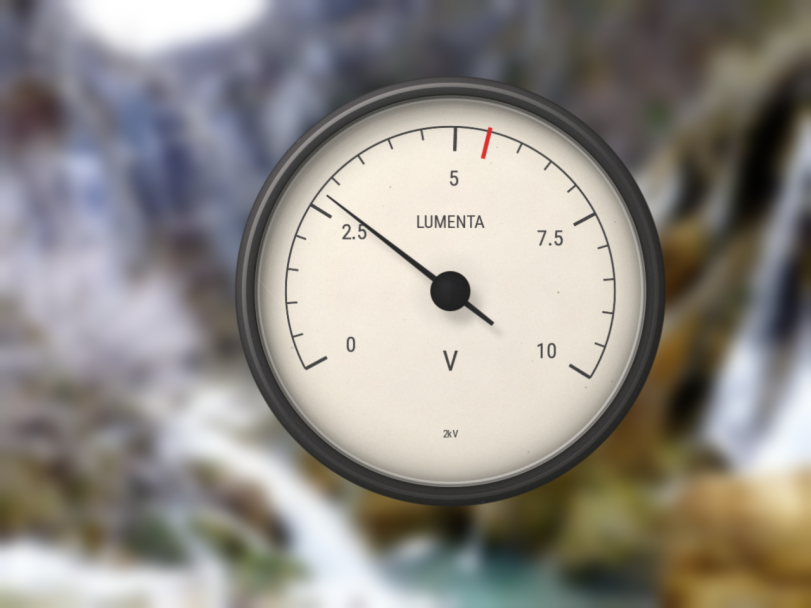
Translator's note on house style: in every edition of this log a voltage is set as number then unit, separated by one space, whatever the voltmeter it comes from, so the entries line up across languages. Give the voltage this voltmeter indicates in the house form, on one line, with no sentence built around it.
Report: 2.75 V
